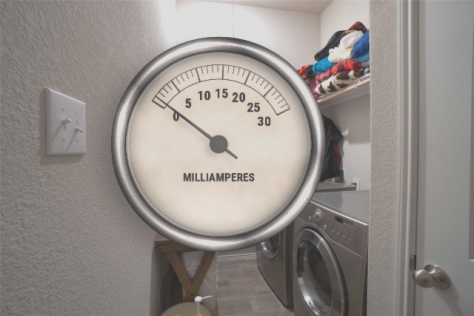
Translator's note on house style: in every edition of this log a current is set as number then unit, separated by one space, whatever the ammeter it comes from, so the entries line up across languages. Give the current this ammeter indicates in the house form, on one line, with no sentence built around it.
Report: 1 mA
